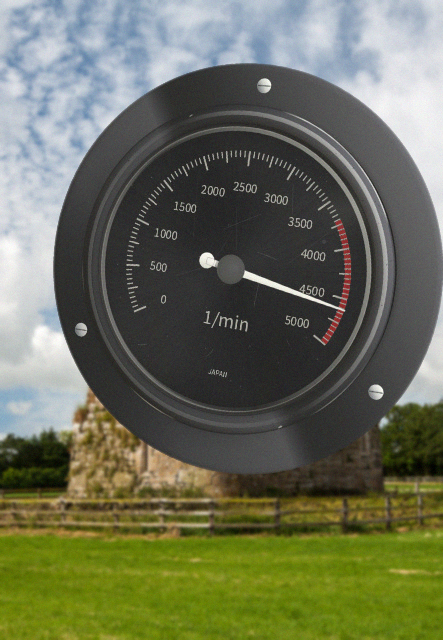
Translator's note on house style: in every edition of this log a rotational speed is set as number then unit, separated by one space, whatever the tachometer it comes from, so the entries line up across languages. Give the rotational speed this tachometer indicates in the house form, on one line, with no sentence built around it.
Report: 4600 rpm
